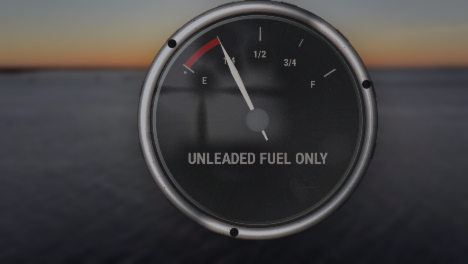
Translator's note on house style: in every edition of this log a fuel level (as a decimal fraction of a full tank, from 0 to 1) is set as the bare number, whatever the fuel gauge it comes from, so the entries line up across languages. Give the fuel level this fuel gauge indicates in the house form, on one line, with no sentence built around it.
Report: 0.25
